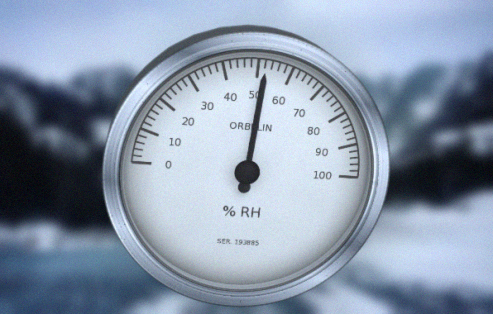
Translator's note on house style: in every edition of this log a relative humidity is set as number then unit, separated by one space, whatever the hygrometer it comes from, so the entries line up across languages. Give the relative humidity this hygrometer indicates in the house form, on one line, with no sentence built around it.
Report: 52 %
